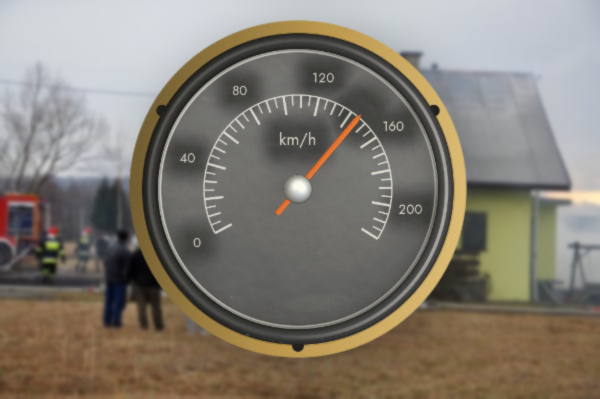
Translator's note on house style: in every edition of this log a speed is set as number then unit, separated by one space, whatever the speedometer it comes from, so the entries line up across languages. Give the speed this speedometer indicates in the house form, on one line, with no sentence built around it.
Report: 145 km/h
